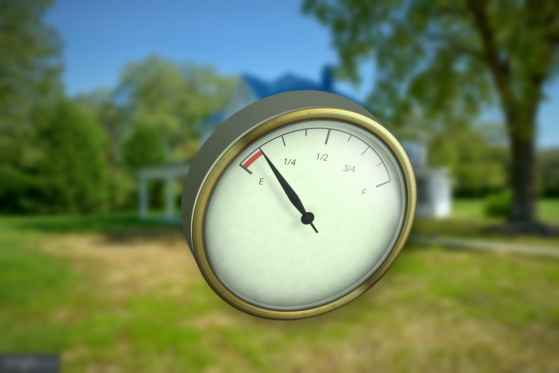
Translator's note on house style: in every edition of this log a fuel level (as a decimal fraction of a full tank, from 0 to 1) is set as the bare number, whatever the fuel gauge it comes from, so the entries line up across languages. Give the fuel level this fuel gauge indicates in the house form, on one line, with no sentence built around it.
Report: 0.125
